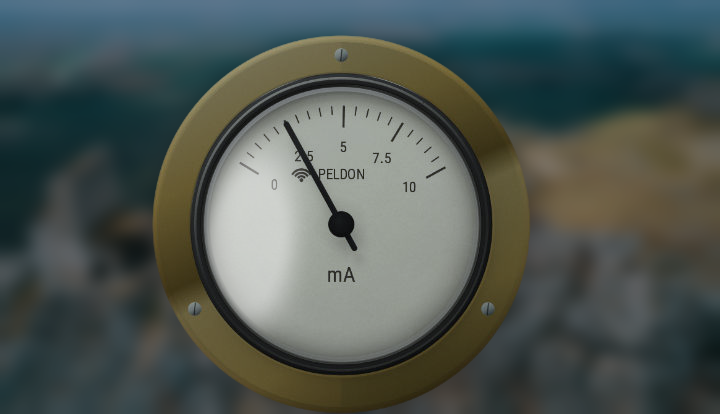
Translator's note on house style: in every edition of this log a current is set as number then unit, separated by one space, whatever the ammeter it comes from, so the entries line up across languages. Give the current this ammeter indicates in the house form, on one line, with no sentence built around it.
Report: 2.5 mA
